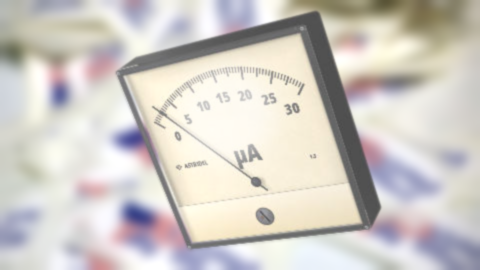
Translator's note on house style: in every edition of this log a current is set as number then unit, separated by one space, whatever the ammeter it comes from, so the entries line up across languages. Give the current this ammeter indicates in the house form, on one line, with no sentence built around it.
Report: 2.5 µA
